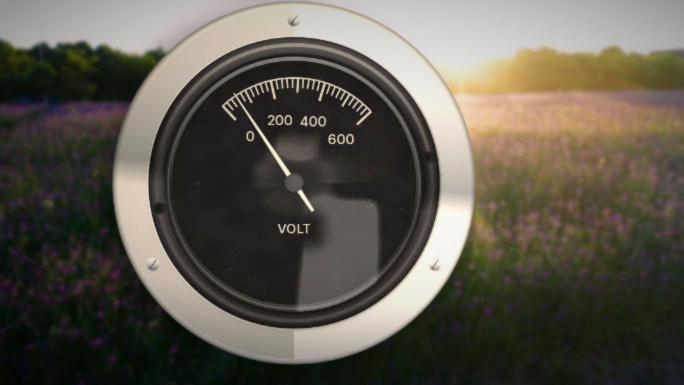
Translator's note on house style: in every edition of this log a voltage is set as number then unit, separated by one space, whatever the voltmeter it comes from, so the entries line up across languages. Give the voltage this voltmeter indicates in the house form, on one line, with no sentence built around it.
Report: 60 V
